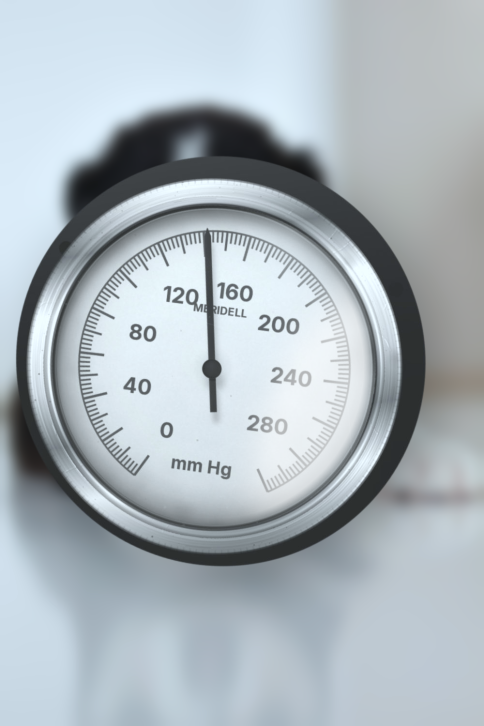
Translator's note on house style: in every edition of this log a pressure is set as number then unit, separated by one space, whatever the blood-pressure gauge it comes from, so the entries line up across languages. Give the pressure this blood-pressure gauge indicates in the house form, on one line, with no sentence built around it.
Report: 142 mmHg
